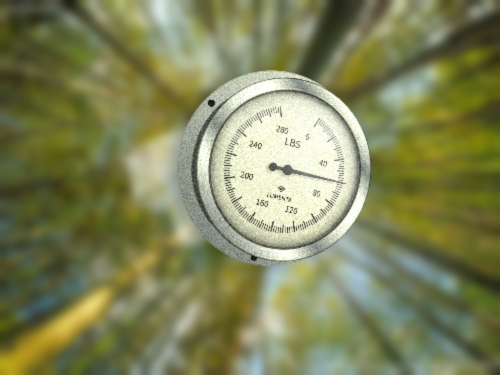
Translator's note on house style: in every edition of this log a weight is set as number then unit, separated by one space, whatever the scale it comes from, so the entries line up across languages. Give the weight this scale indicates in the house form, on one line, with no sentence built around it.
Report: 60 lb
